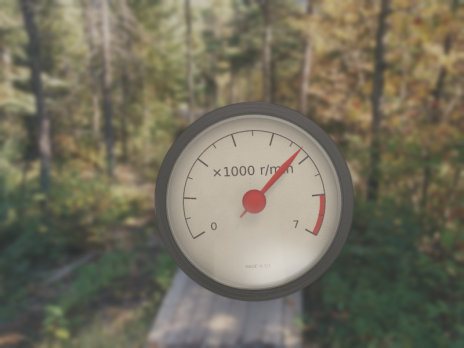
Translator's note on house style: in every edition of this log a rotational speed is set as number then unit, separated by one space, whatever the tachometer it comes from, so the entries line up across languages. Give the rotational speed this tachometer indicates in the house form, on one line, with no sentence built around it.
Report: 4750 rpm
